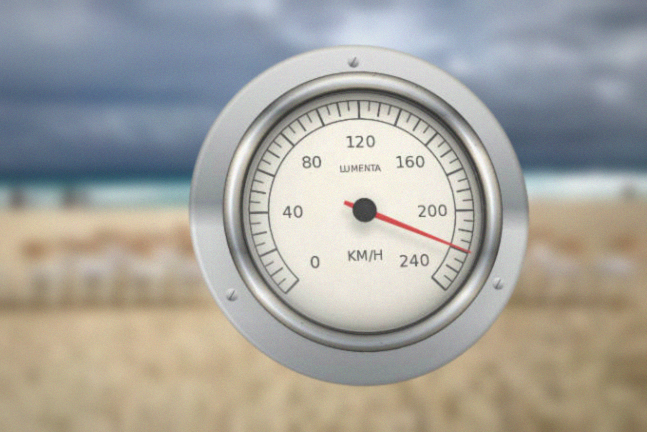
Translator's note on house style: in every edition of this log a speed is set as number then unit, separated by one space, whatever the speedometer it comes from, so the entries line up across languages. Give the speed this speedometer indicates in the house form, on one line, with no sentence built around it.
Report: 220 km/h
